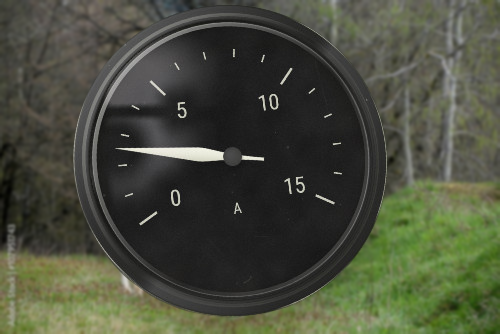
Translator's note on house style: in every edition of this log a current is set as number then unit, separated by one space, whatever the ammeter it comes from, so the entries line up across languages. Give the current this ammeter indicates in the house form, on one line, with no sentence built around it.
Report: 2.5 A
